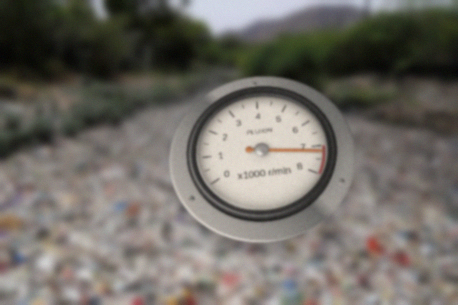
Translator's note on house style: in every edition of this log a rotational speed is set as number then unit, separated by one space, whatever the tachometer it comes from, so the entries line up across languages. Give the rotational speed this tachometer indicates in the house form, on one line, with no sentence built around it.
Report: 7250 rpm
